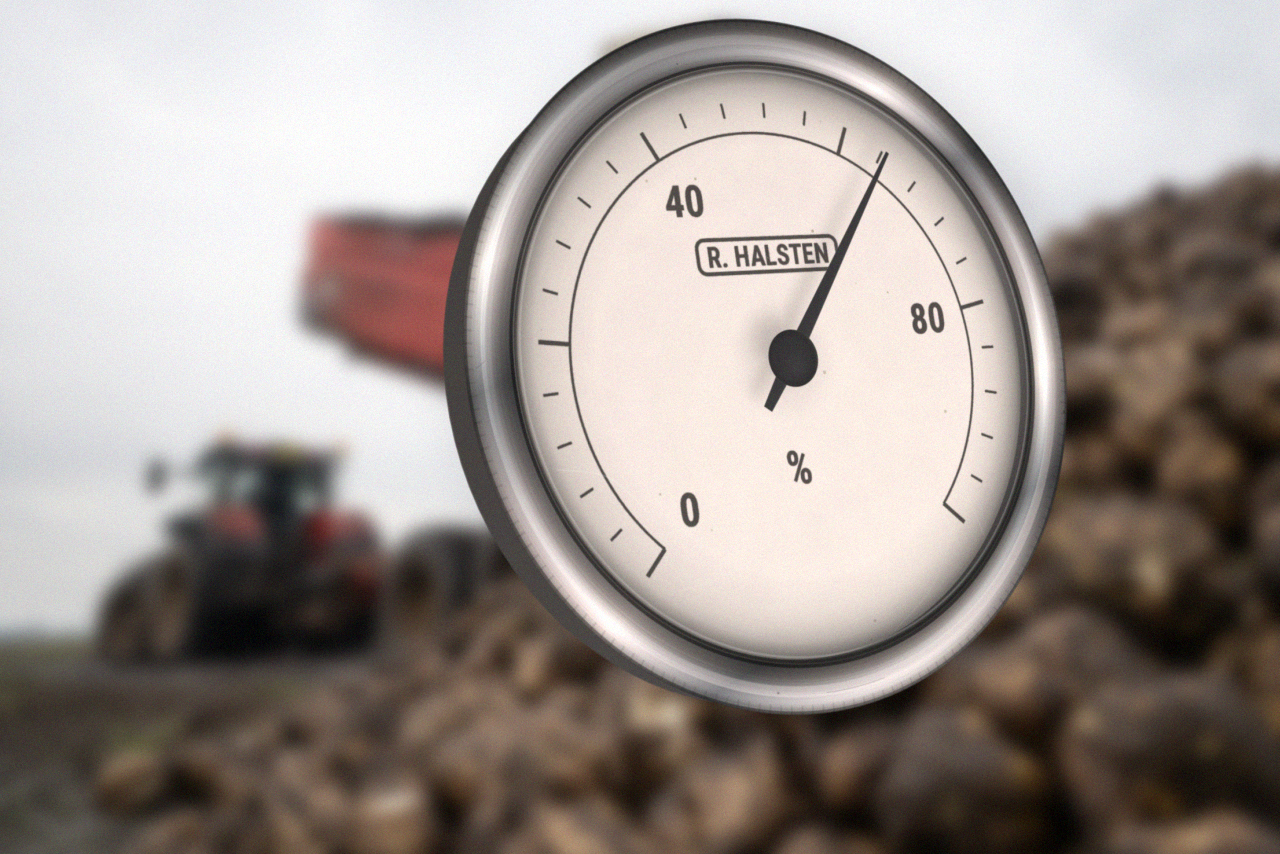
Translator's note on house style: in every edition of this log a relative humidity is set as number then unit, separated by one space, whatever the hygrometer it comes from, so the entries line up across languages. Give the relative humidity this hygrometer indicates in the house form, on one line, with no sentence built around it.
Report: 64 %
